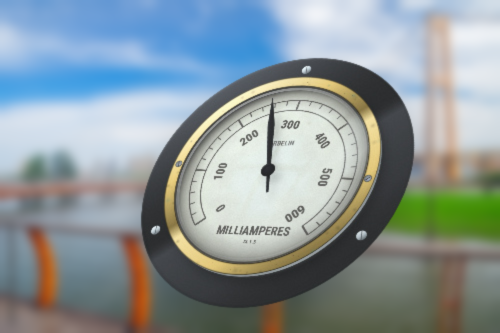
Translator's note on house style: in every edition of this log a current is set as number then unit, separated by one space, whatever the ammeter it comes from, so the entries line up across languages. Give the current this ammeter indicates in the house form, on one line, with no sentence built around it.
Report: 260 mA
